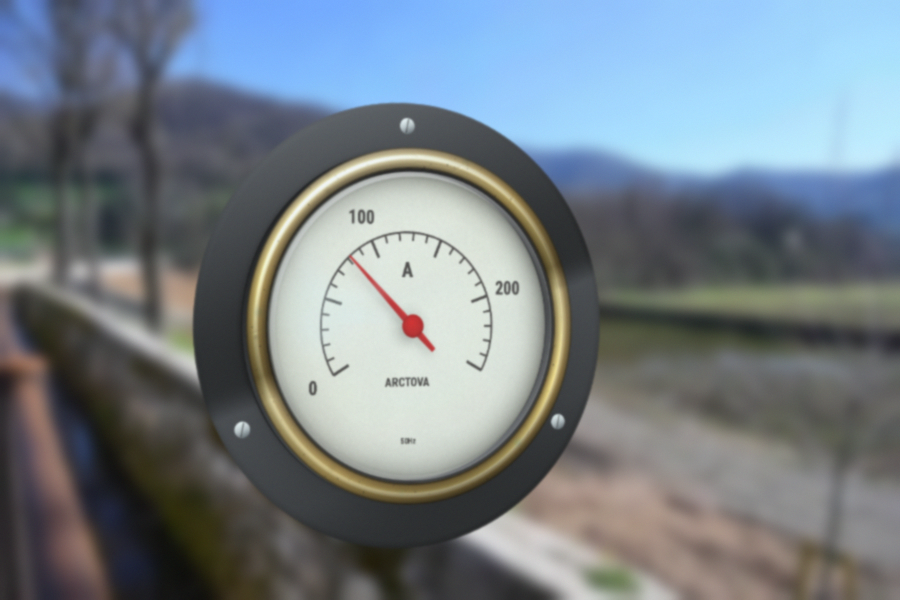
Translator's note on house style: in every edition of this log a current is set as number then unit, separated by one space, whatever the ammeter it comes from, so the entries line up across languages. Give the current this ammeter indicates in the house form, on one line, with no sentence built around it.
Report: 80 A
